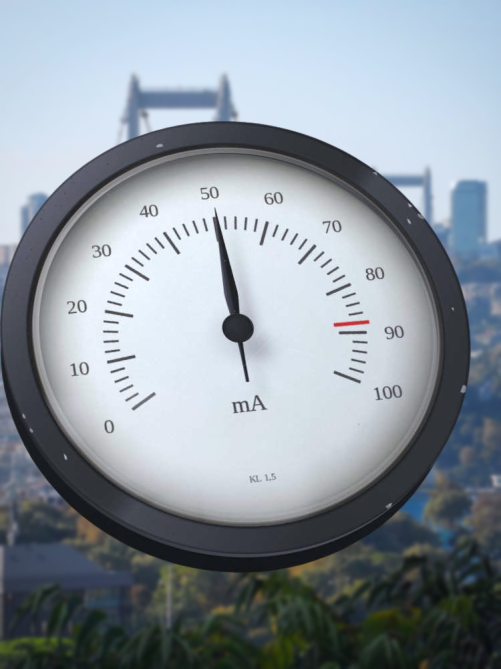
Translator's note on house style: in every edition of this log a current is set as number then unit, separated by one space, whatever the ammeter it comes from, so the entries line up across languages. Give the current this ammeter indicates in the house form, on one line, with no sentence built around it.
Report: 50 mA
